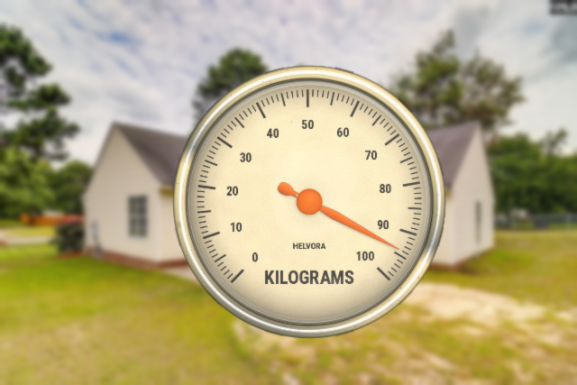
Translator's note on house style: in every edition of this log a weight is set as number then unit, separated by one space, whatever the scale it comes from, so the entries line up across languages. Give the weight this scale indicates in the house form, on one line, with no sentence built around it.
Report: 94 kg
